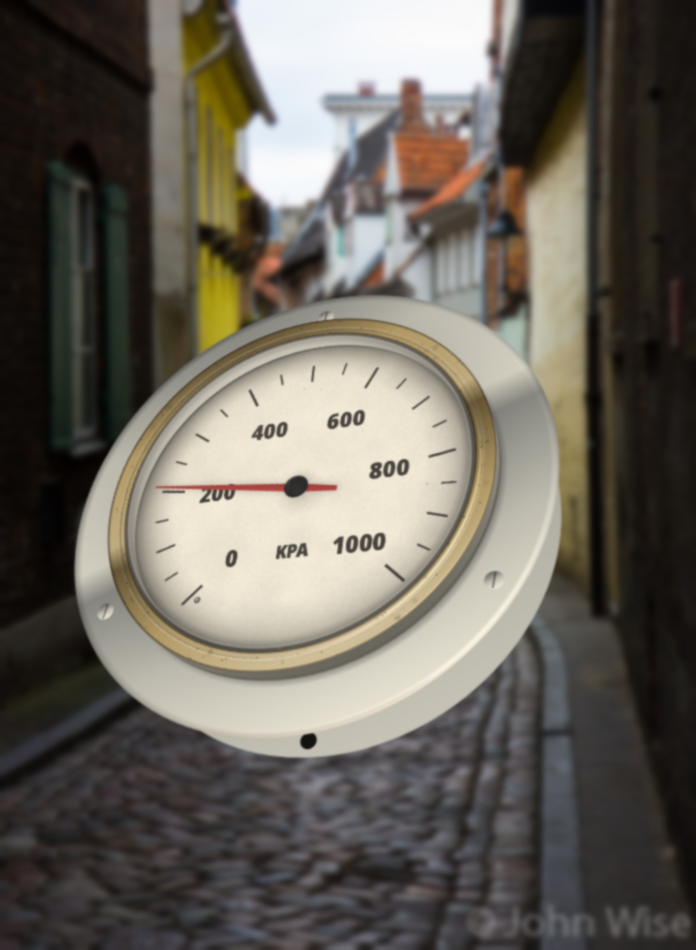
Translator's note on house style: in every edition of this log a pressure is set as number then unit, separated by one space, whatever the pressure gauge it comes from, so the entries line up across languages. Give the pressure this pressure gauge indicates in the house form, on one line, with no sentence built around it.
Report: 200 kPa
